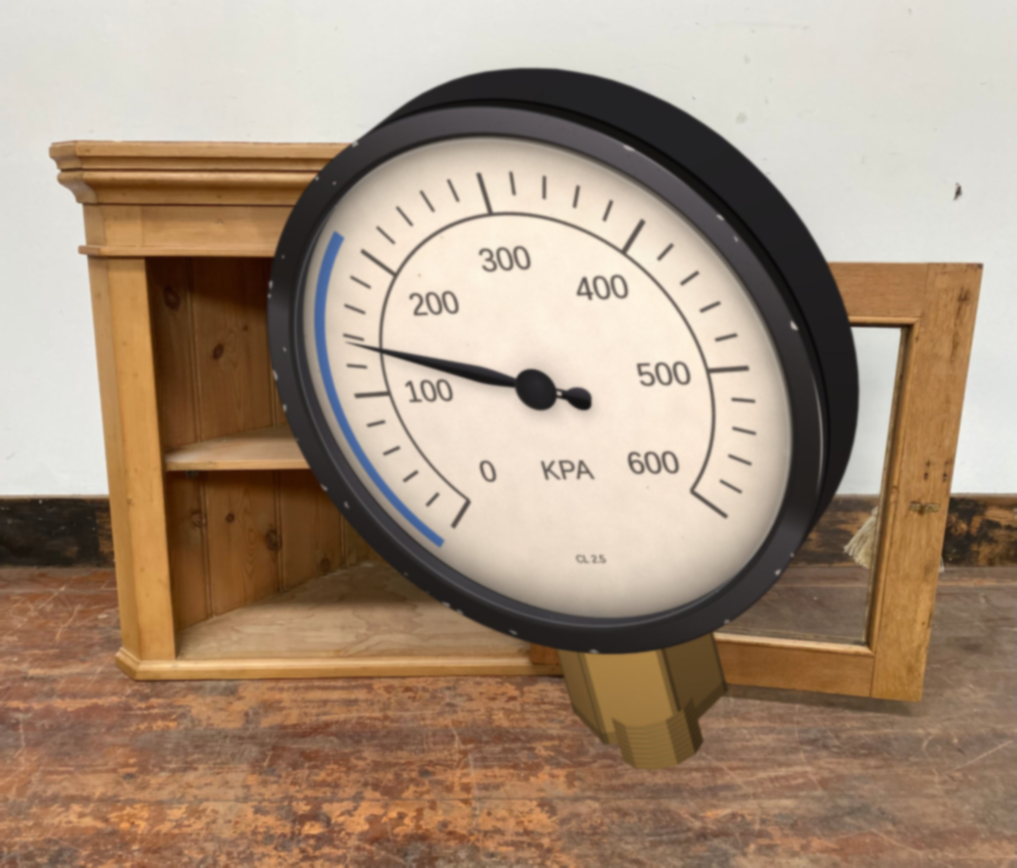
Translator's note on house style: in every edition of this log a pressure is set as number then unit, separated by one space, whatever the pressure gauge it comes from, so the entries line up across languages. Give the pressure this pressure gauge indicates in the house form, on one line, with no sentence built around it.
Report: 140 kPa
